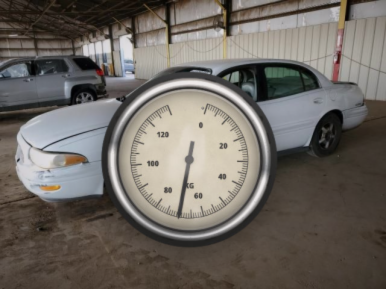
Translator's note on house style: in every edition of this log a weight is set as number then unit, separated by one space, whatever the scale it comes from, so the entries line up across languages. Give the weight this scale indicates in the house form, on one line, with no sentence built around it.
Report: 70 kg
